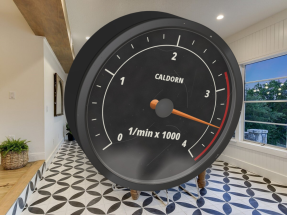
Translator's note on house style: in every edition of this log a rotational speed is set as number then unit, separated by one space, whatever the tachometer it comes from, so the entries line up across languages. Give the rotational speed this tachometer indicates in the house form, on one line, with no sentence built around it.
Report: 3500 rpm
